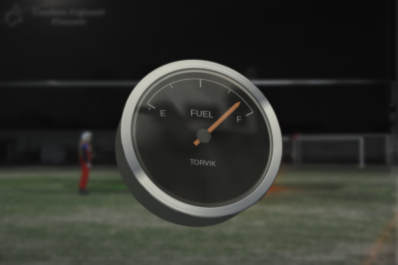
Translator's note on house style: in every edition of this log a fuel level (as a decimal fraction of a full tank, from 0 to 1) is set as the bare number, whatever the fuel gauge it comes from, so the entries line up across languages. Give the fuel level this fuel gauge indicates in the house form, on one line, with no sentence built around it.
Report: 0.875
